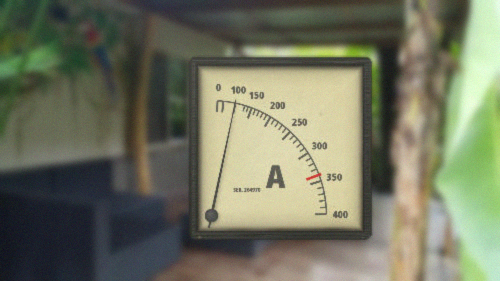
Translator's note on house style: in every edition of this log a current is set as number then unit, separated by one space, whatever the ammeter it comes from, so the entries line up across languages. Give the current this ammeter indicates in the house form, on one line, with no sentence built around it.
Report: 100 A
